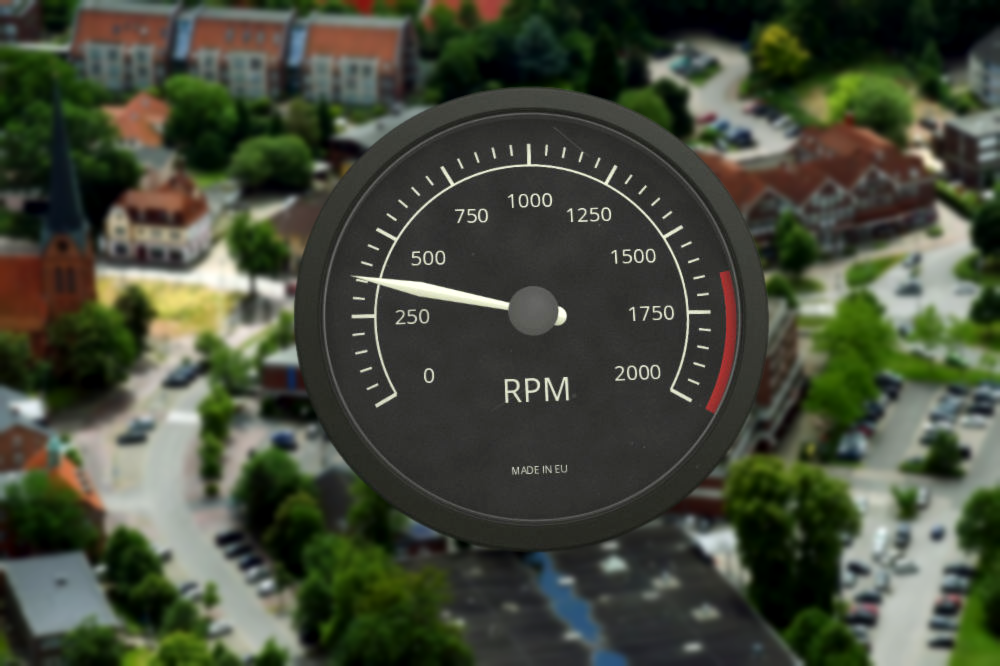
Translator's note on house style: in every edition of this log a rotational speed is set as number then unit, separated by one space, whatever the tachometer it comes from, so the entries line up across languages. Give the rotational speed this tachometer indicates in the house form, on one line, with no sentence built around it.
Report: 350 rpm
